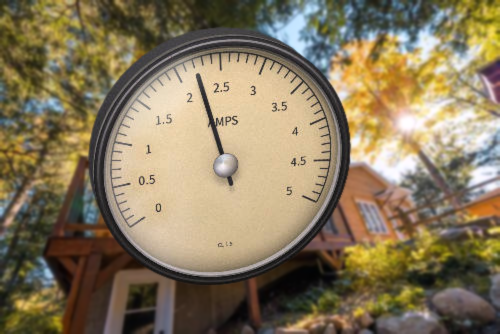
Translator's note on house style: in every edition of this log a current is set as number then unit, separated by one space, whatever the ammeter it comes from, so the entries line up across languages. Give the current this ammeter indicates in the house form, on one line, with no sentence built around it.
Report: 2.2 A
